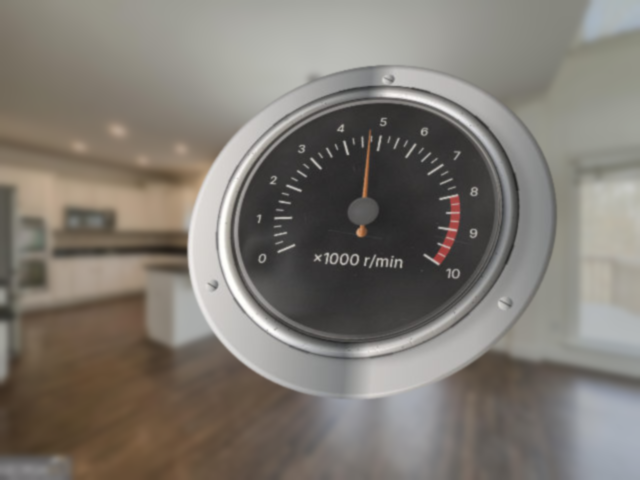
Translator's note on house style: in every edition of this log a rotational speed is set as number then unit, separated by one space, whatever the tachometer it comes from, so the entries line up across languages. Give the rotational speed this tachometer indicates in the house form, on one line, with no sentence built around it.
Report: 4750 rpm
